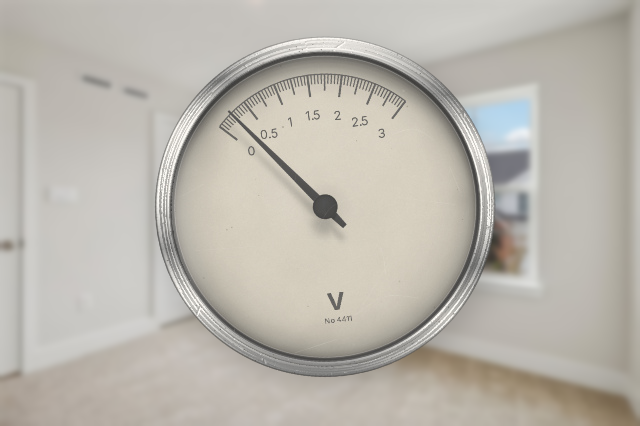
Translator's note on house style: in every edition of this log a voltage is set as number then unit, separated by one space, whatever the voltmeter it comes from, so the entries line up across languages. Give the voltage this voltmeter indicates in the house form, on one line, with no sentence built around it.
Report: 0.25 V
